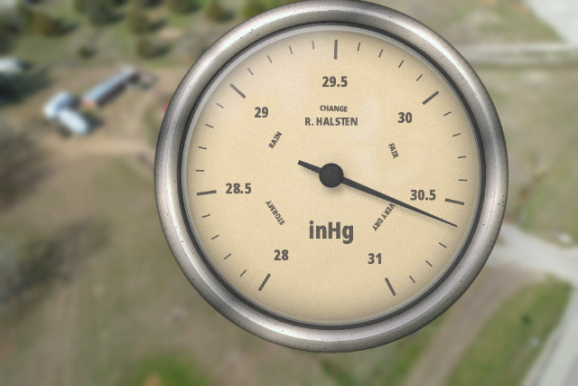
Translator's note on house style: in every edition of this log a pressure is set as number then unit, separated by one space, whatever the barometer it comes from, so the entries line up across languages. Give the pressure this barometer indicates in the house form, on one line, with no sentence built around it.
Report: 30.6 inHg
